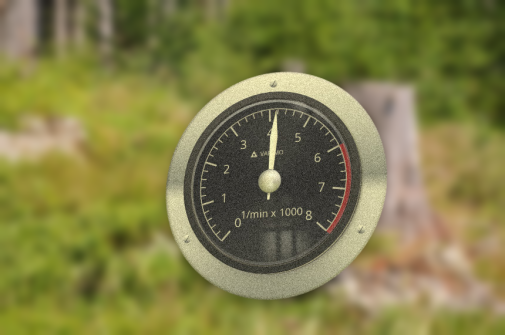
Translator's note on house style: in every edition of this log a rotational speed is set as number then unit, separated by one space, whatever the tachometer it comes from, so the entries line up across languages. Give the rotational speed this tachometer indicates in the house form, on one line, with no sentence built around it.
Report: 4200 rpm
